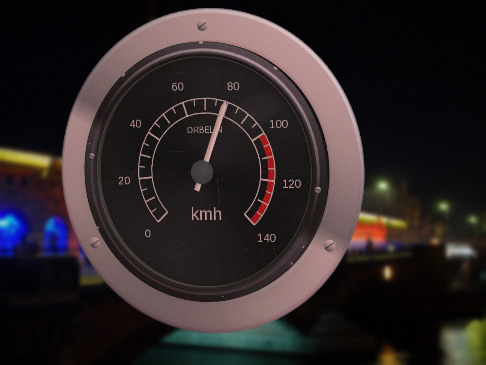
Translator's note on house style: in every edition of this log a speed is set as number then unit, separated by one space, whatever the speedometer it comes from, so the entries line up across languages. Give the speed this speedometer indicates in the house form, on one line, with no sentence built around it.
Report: 80 km/h
